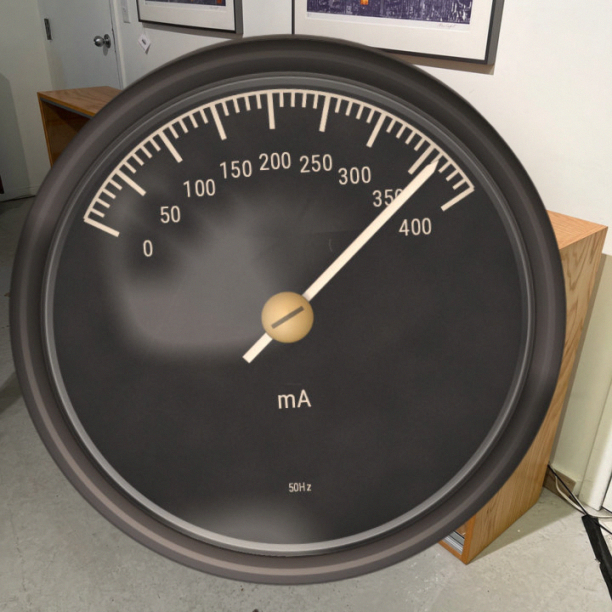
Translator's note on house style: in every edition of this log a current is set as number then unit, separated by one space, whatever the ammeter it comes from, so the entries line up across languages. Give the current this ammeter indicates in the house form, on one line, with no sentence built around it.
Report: 360 mA
